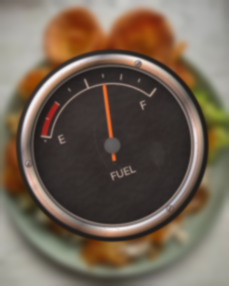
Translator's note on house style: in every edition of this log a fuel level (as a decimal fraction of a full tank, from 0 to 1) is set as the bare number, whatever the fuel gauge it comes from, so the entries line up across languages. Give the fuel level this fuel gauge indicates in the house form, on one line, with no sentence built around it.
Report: 0.625
